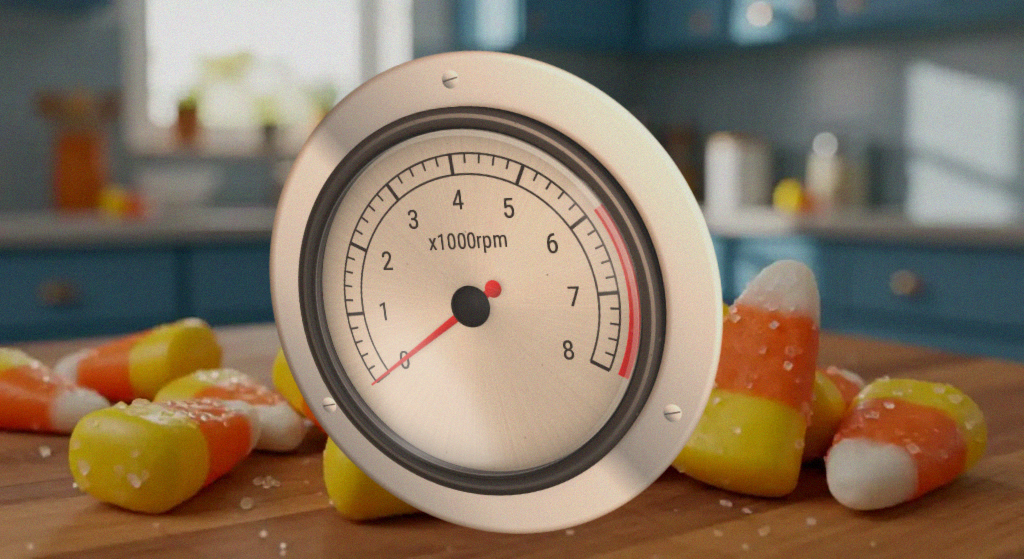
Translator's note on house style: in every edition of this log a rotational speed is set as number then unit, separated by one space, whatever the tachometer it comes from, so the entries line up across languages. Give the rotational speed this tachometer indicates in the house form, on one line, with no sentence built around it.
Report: 0 rpm
